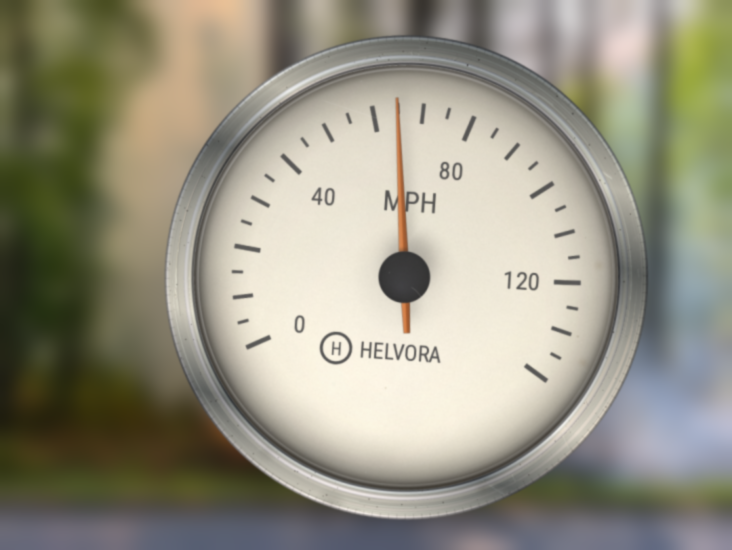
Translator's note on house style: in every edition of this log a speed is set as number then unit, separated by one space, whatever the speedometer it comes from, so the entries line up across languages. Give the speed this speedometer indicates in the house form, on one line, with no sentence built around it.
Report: 65 mph
